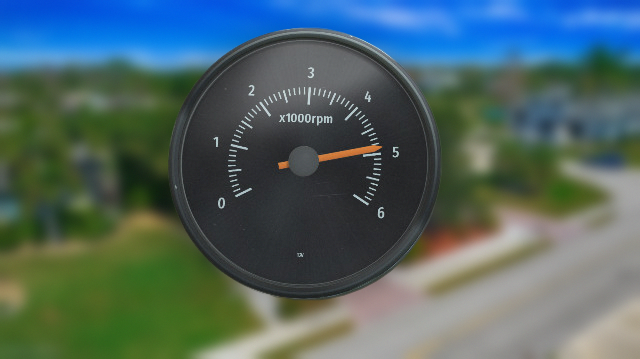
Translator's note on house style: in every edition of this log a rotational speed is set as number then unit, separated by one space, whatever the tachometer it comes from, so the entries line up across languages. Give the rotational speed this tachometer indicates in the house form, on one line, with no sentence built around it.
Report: 4900 rpm
